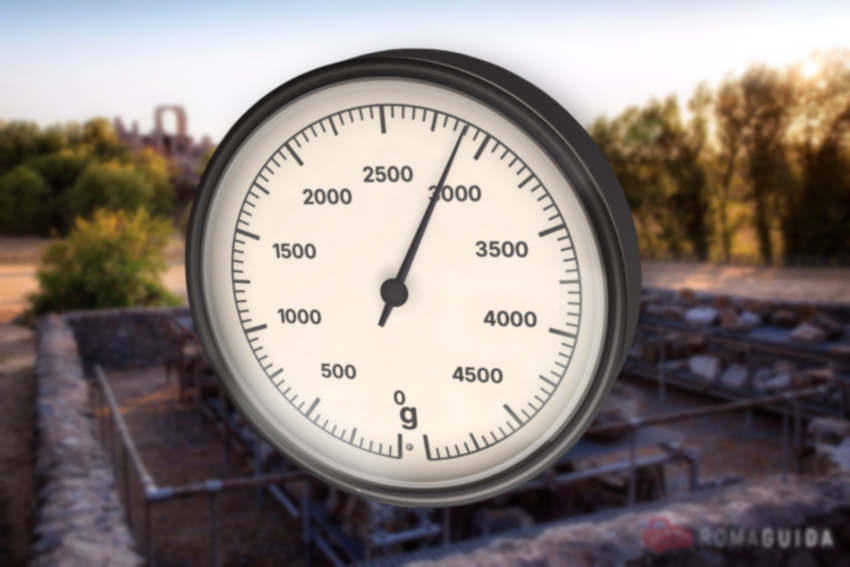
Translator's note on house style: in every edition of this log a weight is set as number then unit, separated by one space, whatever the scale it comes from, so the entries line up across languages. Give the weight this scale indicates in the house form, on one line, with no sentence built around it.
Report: 2900 g
